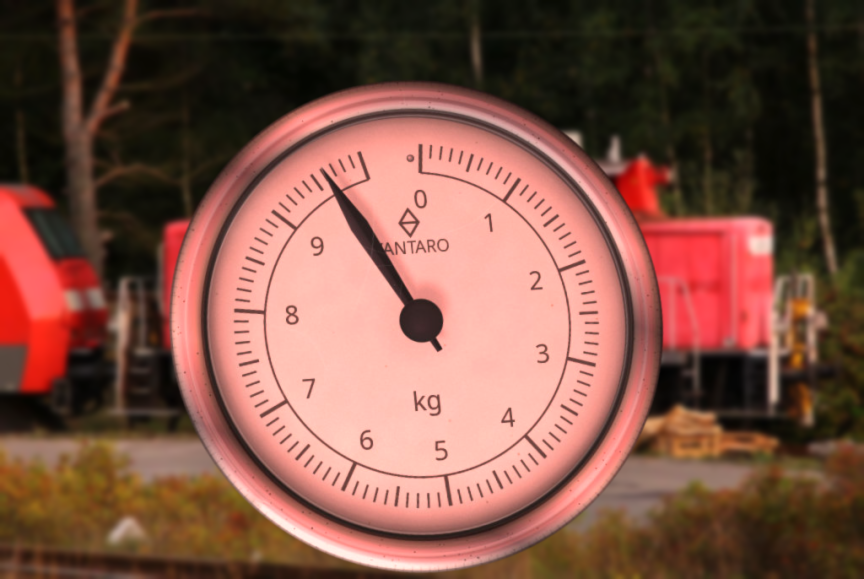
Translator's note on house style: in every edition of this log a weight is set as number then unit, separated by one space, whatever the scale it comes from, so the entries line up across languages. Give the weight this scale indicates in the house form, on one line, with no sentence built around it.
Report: 9.6 kg
